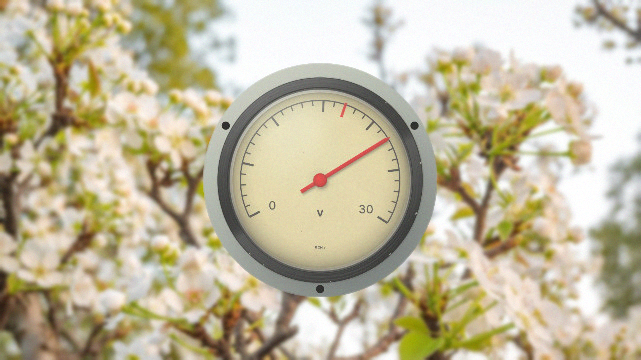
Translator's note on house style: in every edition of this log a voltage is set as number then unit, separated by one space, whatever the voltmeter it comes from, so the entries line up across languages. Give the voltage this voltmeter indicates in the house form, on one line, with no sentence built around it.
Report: 22 V
